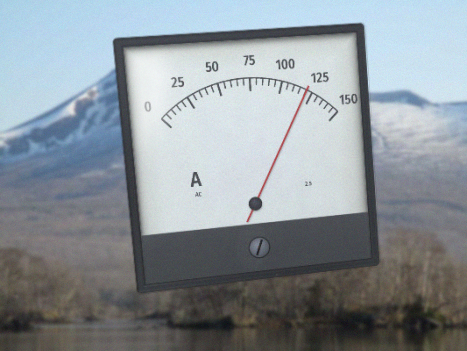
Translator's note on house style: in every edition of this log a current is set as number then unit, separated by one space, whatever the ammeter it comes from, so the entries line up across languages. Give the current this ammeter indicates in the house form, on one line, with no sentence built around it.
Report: 120 A
